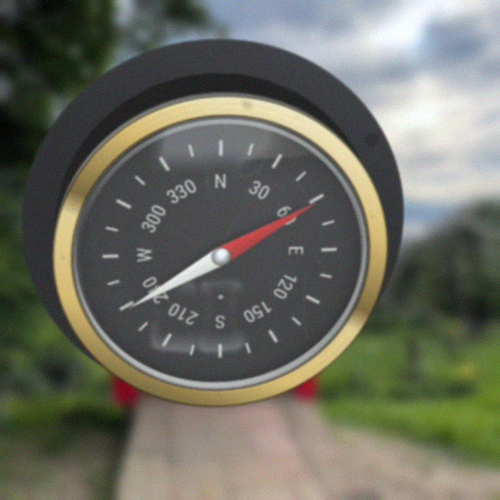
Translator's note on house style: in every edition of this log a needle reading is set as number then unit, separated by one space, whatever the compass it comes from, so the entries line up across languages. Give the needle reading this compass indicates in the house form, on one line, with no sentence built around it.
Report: 60 °
